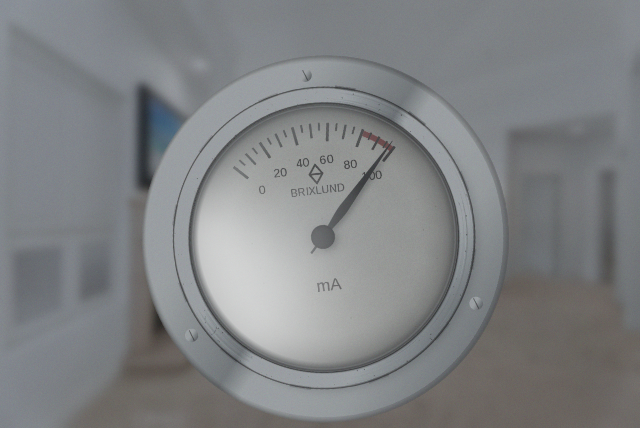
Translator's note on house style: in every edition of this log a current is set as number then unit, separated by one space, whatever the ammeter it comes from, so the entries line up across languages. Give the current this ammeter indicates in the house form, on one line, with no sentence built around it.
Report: 97.5 mA
